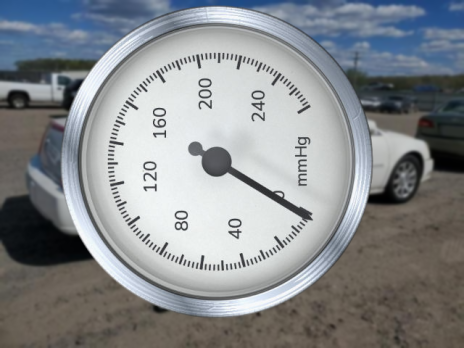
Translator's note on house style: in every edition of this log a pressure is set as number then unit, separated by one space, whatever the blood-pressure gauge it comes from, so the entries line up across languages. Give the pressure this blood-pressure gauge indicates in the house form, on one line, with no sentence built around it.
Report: 2 mmHg
